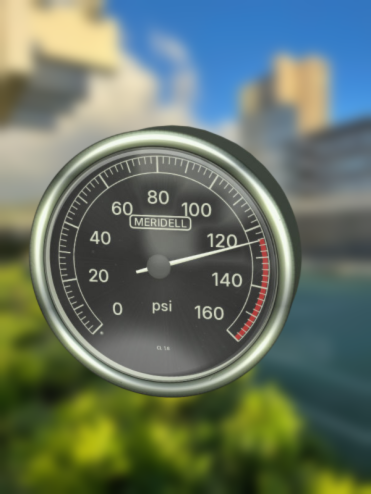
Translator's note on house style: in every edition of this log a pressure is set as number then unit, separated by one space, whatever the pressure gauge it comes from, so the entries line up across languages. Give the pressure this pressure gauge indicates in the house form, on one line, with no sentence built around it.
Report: 124 psi
